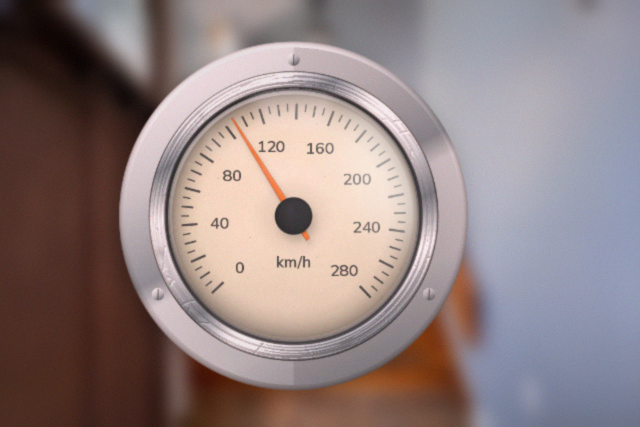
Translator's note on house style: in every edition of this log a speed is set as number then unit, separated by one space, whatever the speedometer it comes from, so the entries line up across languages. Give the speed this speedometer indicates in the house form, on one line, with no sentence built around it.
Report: 105 km/h
